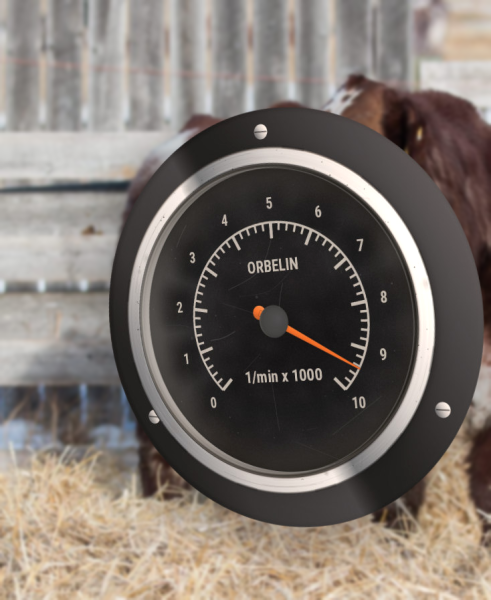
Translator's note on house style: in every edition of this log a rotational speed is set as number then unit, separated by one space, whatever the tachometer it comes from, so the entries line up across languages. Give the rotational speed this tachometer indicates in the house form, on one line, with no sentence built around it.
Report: 9400 rpm
